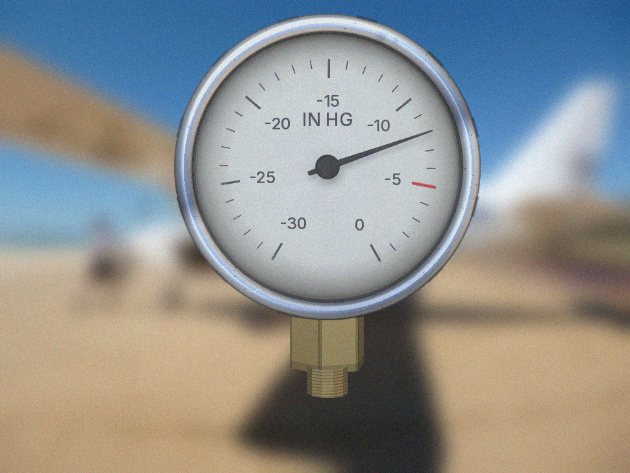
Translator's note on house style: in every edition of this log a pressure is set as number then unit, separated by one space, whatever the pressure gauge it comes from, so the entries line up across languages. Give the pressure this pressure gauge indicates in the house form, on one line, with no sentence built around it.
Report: -8 inHg
